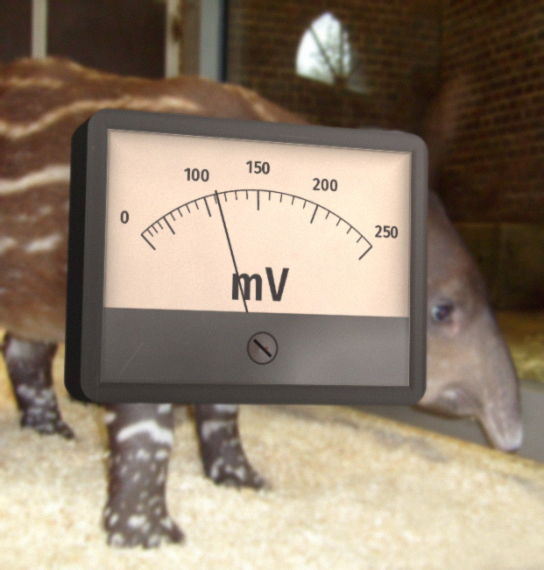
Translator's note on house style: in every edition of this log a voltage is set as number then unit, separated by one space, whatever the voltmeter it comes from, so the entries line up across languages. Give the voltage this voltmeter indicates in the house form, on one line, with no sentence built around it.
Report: 110 mV
